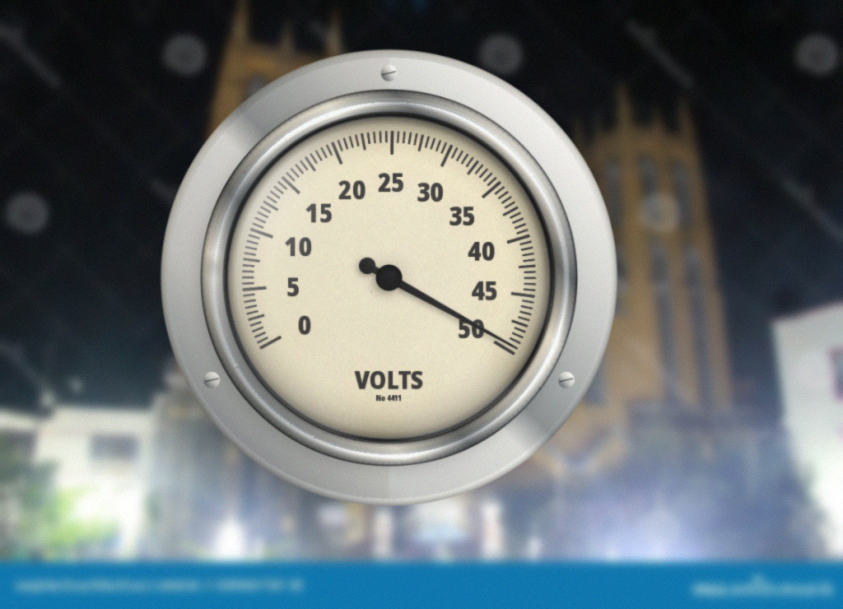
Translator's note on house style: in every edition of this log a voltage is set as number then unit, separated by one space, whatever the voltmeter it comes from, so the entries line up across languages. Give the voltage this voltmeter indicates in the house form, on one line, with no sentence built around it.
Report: 49.5 V
